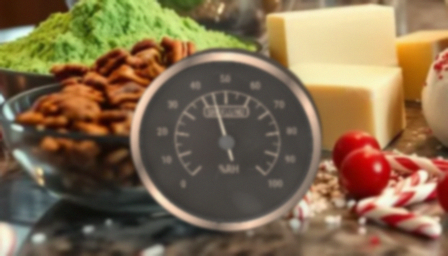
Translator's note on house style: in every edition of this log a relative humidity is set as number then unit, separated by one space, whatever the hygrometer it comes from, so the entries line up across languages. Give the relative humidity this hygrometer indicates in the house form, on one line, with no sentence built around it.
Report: 45 %
